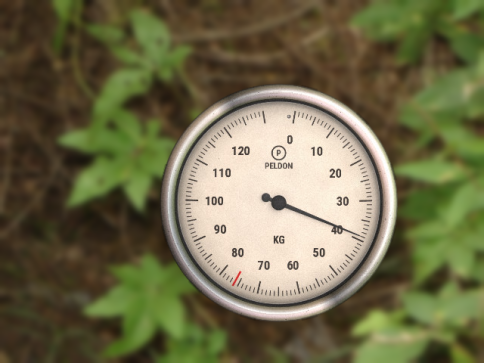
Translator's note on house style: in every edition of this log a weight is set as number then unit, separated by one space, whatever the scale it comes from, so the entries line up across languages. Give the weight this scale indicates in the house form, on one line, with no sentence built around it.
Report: 39 kg
